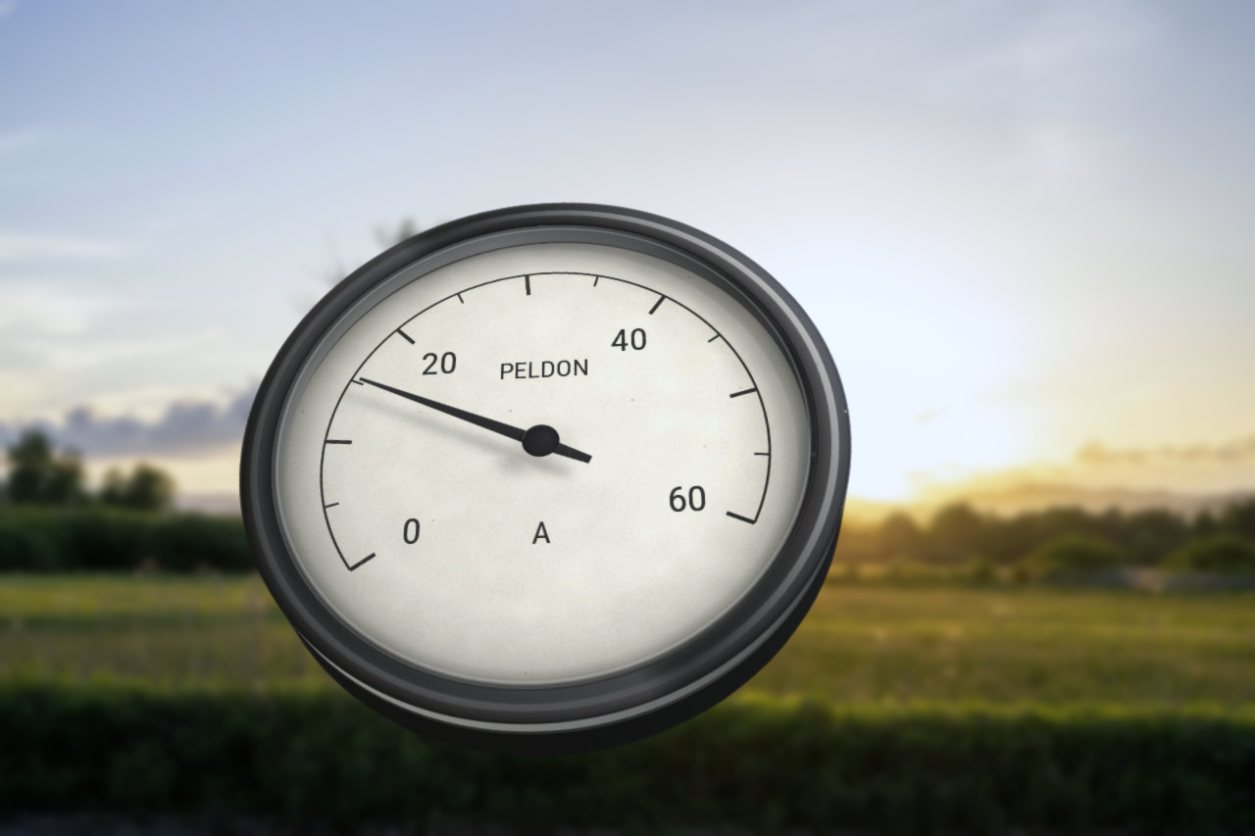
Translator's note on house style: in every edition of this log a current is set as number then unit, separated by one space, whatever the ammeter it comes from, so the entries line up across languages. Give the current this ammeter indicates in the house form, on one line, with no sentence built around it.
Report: 15 A
